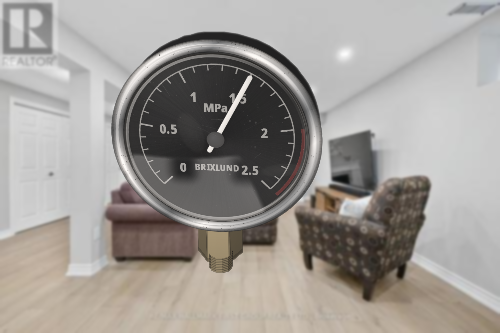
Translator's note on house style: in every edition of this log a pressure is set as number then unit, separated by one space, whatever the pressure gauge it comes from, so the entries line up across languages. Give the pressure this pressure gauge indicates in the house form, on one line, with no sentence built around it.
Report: 1.5 MPa
